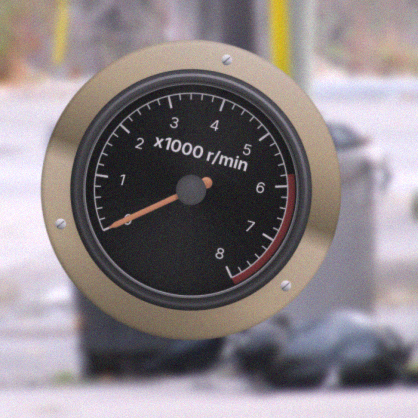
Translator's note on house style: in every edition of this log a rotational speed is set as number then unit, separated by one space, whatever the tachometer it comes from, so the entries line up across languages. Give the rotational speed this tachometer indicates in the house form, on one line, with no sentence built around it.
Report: 0 rpm
